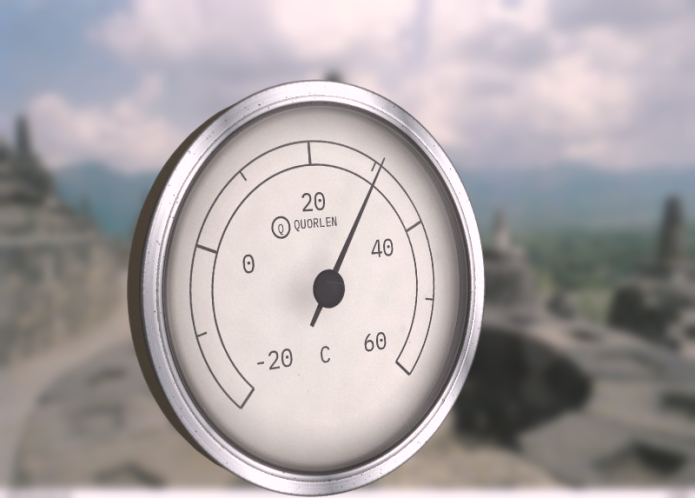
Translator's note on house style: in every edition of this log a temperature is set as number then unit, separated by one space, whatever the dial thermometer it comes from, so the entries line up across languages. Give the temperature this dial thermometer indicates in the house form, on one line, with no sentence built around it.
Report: 30 °C
